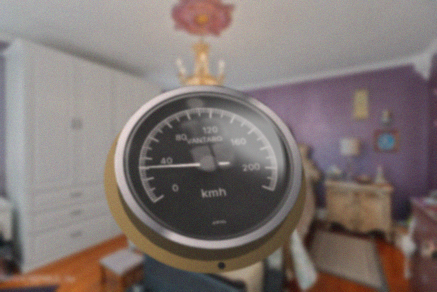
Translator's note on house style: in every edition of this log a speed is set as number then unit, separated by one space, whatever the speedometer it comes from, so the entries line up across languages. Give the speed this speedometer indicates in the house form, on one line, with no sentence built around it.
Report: 30 km/h
